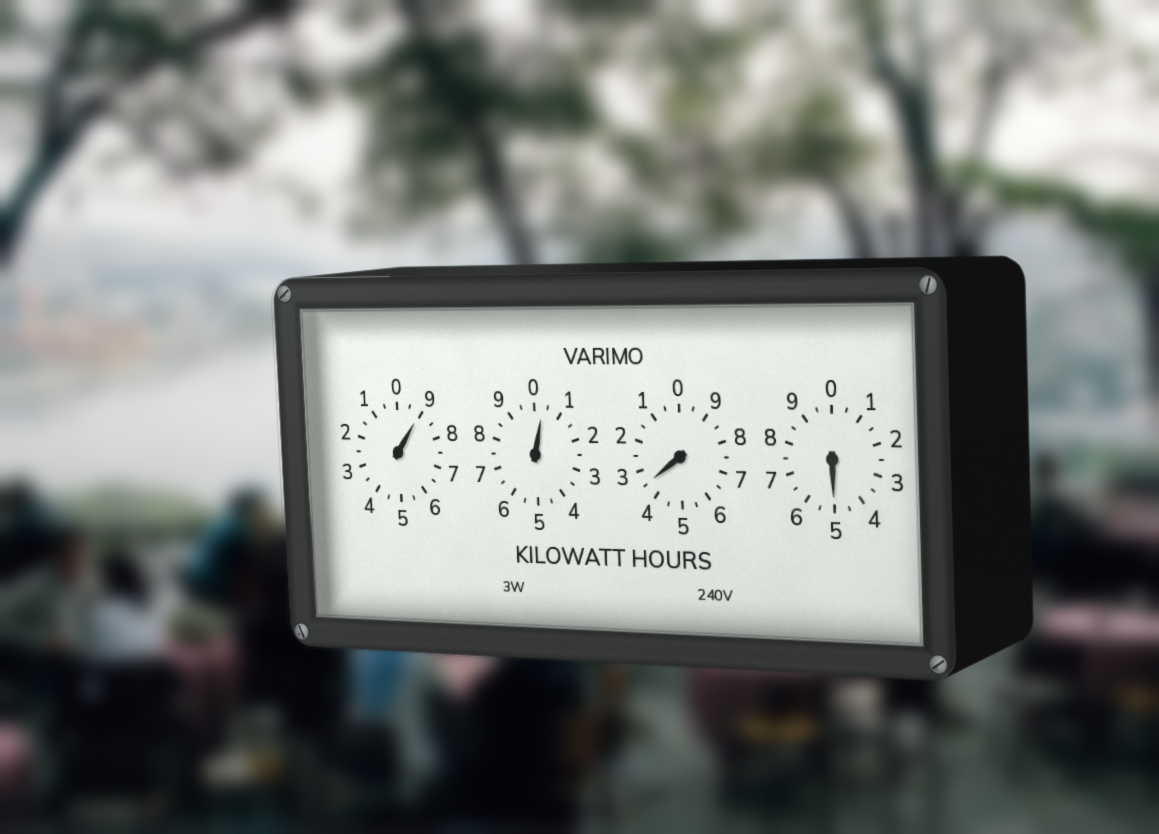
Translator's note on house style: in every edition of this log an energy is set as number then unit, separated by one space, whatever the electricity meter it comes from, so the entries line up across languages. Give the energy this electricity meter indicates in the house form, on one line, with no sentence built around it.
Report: 9035 kWh
